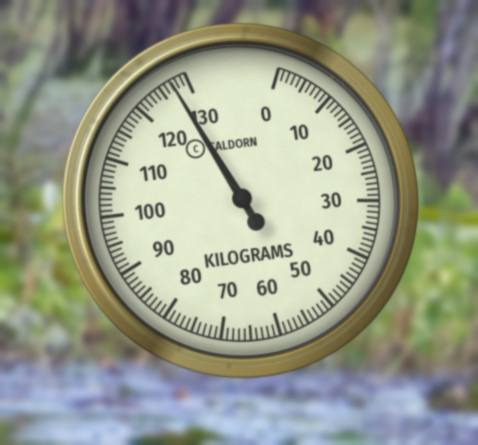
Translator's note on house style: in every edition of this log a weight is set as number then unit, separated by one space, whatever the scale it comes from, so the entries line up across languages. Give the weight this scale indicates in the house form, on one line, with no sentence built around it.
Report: 127 kg
